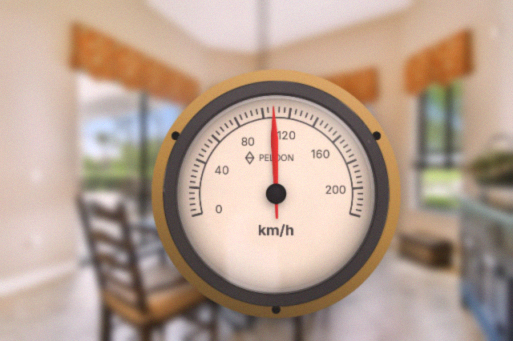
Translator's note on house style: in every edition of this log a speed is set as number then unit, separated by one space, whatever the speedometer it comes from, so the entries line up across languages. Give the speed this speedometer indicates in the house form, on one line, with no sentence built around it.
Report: 108 km/h
